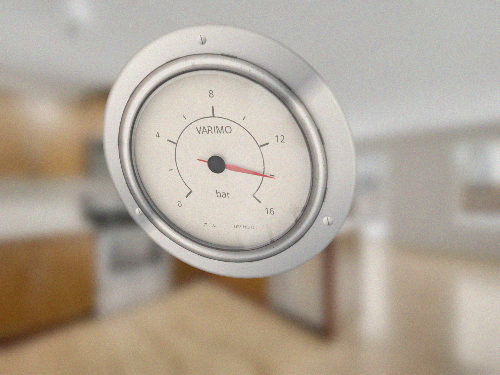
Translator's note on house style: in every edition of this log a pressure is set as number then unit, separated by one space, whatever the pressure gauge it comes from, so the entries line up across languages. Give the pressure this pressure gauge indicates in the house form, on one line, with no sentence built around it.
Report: 14 bar
